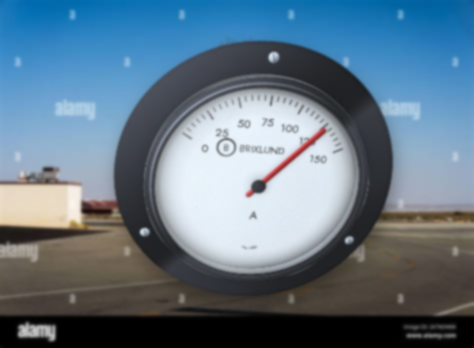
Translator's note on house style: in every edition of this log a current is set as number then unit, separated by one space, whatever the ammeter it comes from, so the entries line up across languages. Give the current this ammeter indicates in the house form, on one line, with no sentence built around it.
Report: 125 A
